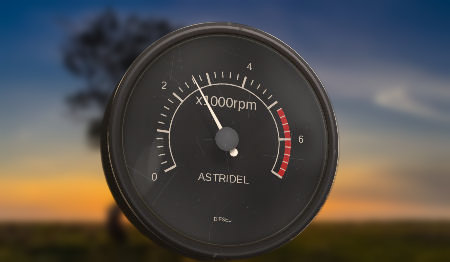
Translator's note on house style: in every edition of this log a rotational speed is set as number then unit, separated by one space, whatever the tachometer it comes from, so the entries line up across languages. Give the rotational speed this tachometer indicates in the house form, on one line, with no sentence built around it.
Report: 2600 rpm
